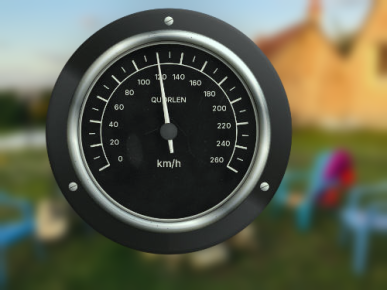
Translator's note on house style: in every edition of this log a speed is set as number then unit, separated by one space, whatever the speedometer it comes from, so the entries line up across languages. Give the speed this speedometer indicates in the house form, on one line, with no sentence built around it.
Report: 120 km/h
